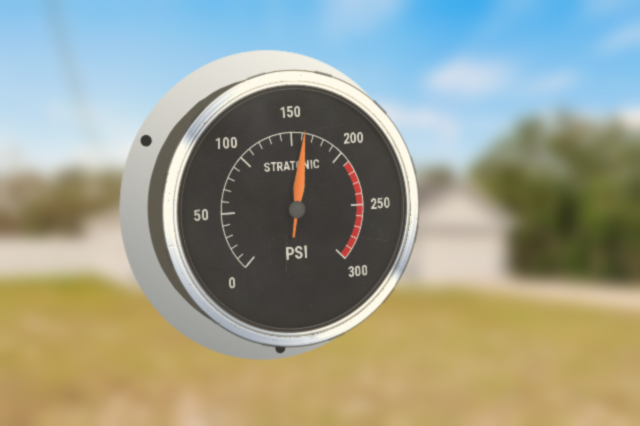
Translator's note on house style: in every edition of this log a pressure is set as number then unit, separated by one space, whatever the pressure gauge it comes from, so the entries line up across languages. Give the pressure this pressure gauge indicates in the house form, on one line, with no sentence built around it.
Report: 160 psi
